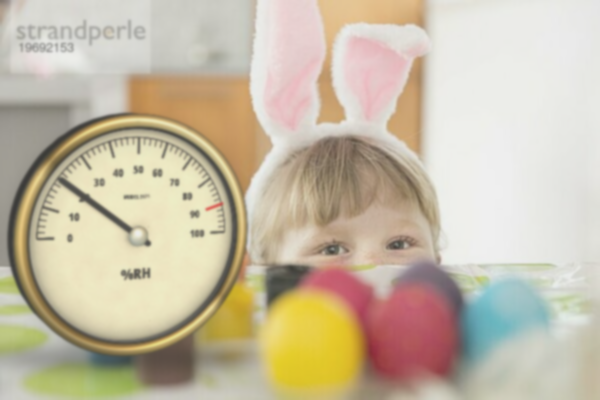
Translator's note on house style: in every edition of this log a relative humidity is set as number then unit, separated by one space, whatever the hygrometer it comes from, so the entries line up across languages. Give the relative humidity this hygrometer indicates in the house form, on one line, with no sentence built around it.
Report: 20 %
